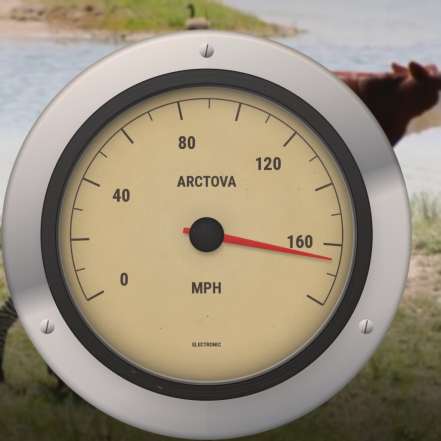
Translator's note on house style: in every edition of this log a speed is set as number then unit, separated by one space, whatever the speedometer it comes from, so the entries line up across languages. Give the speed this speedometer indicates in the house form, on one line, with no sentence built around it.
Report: 165 mph
